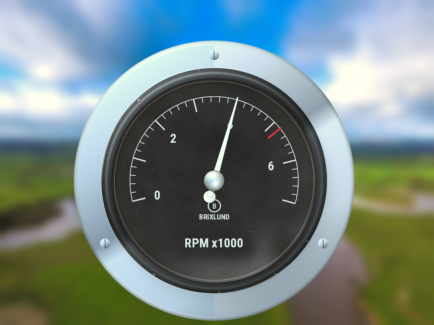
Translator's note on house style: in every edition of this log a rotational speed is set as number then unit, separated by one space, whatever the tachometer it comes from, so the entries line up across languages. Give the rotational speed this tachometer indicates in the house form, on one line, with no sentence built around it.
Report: 4000 rpm
